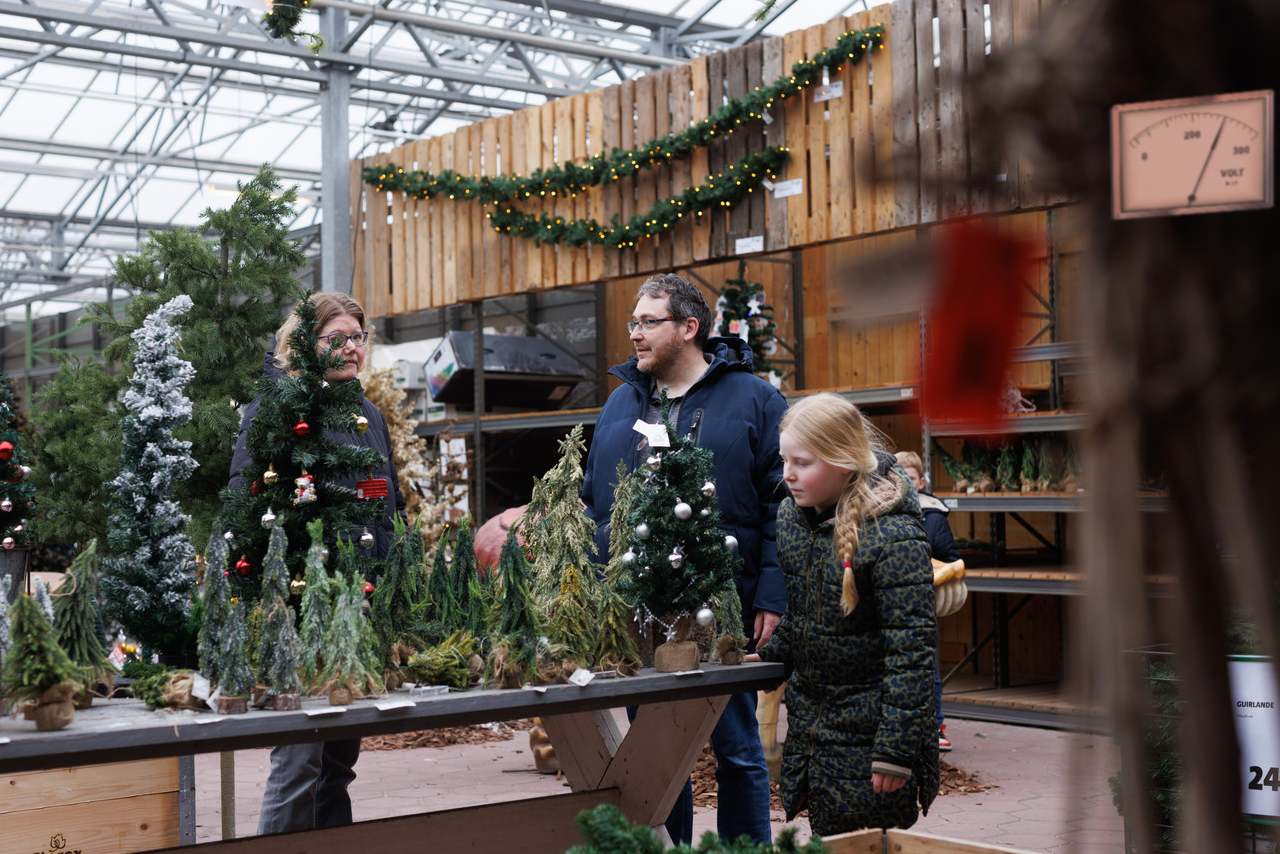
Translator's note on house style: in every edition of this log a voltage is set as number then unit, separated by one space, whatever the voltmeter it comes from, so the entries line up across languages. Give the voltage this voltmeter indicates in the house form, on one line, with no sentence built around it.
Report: 250 V
